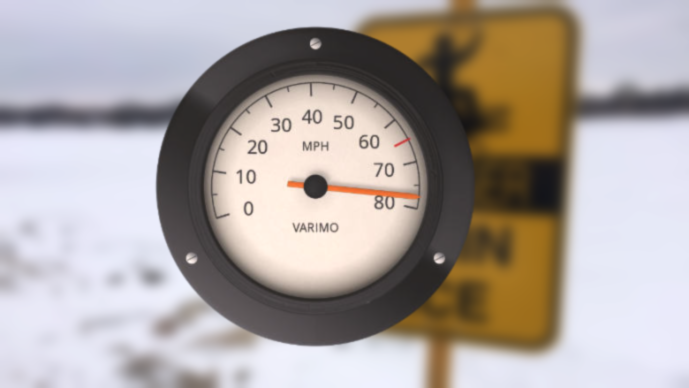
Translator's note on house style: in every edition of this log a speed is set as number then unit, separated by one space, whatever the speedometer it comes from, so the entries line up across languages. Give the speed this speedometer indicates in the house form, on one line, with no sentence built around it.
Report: 77.5 mph
